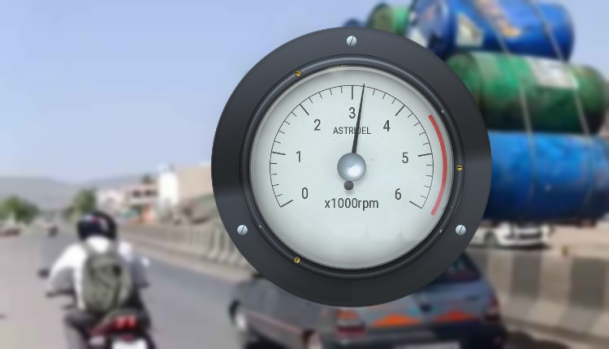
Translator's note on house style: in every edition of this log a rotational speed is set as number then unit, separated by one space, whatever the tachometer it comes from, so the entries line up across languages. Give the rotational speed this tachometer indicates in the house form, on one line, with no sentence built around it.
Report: 3200 rpm
